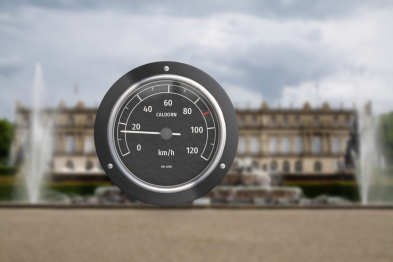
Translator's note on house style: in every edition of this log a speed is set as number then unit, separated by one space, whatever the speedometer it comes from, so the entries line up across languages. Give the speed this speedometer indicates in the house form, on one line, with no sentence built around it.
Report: 15 km/h
